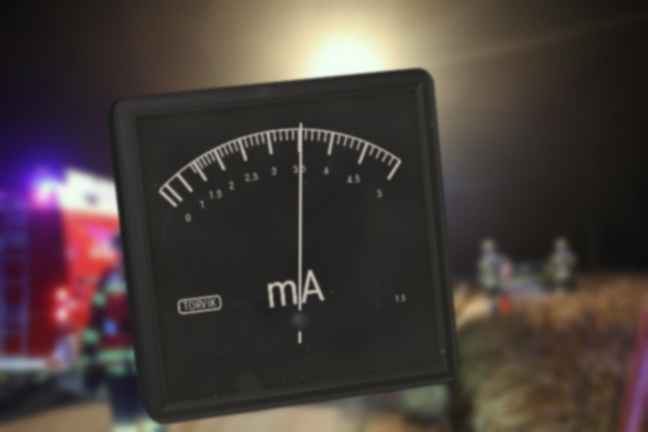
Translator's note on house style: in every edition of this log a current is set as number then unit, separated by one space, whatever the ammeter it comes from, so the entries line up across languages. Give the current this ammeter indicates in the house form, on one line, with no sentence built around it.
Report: 3.5 mA
